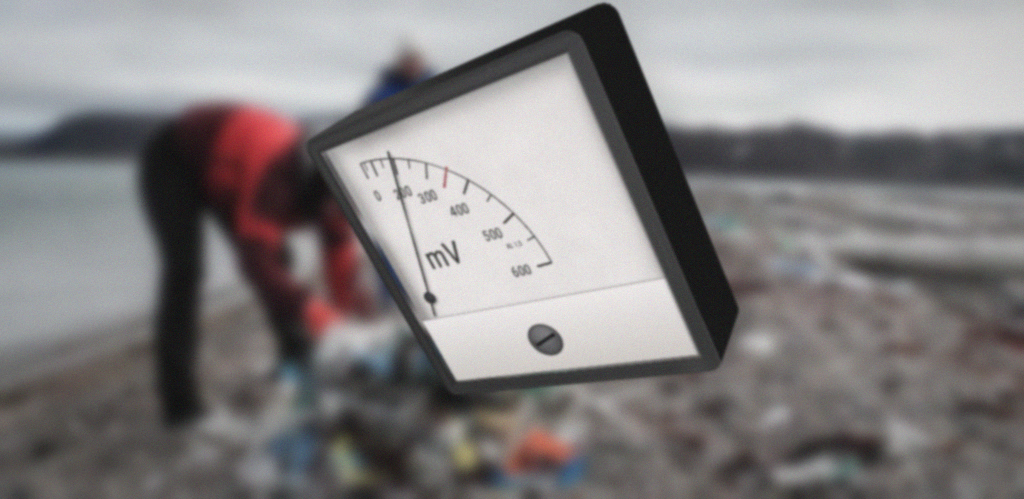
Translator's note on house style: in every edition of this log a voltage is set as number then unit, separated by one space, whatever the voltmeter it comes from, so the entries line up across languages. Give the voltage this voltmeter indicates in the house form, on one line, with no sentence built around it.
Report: 200 mV
